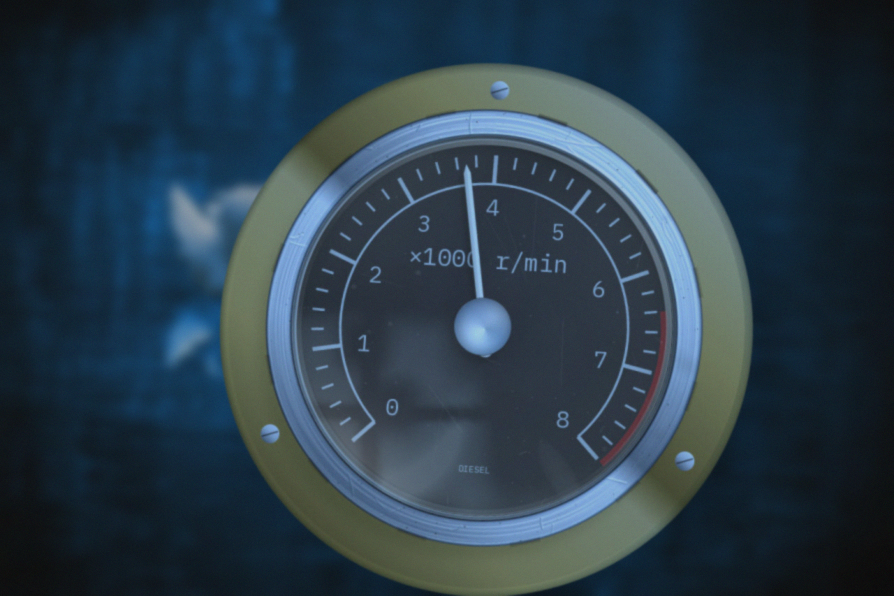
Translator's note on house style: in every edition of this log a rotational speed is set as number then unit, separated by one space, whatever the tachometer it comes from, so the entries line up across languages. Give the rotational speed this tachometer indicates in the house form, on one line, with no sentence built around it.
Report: 3700 rpm
